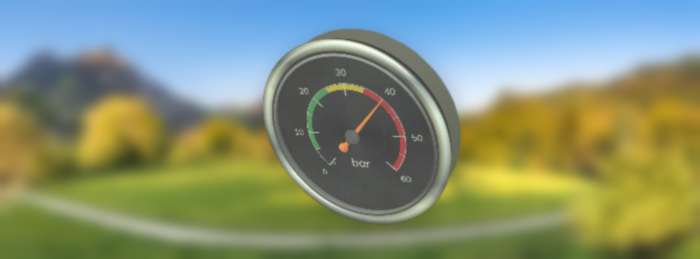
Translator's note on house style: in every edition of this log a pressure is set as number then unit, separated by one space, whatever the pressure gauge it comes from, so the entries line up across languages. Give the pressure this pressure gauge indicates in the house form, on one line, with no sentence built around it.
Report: 40 bar
